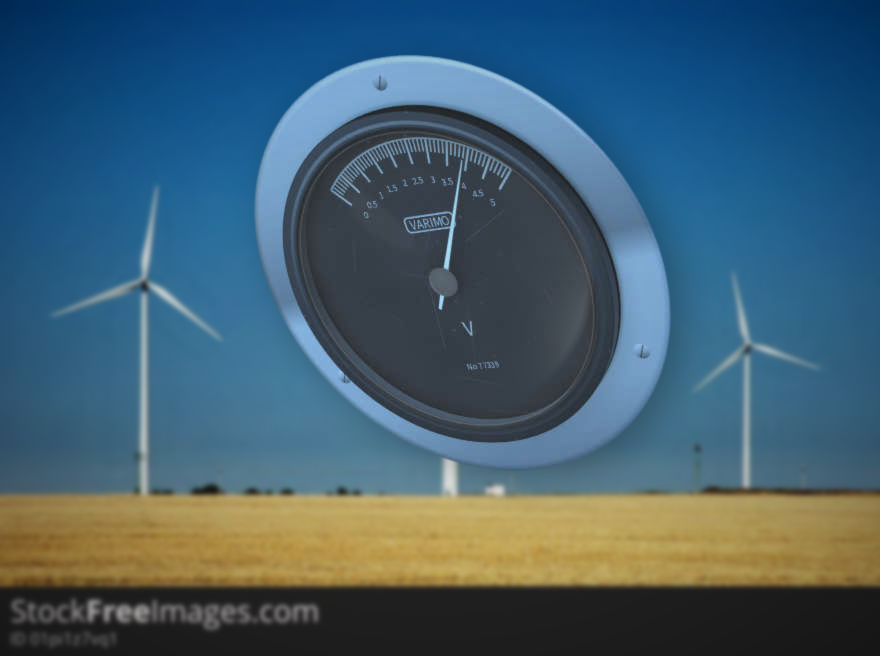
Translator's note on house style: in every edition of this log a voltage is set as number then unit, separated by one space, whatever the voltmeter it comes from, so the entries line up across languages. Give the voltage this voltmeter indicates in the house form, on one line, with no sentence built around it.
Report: 4 V
